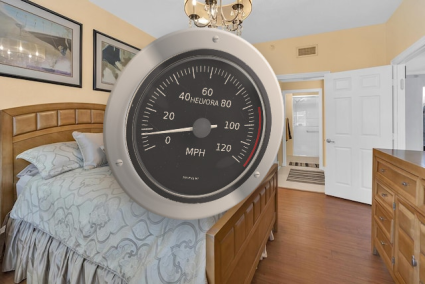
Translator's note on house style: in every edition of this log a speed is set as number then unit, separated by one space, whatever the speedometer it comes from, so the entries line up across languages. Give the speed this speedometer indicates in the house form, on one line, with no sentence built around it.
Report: 8 mph
